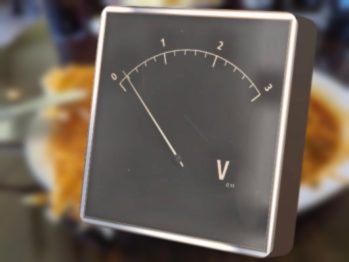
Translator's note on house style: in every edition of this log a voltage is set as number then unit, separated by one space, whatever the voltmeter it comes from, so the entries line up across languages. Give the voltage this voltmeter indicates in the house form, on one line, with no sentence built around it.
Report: 0.2 V
